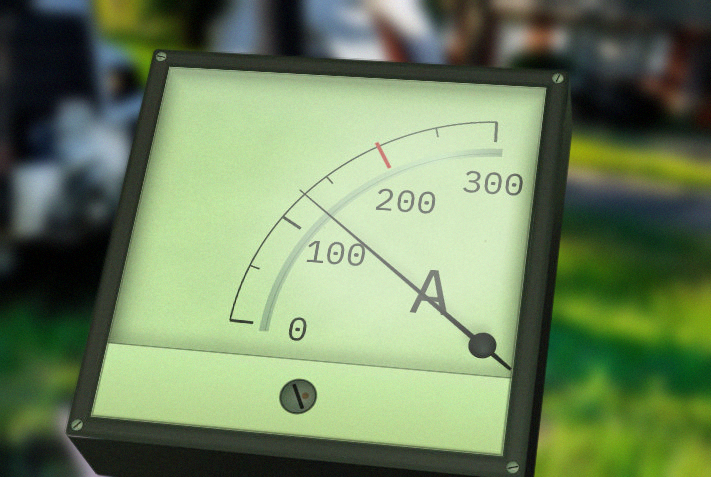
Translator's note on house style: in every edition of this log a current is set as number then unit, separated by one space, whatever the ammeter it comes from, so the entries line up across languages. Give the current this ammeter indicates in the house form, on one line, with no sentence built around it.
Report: 125 A
